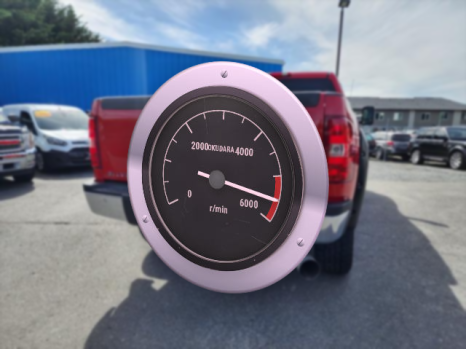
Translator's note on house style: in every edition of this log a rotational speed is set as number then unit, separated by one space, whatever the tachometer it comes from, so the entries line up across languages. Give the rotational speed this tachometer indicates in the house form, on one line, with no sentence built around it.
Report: 5500 rpm
